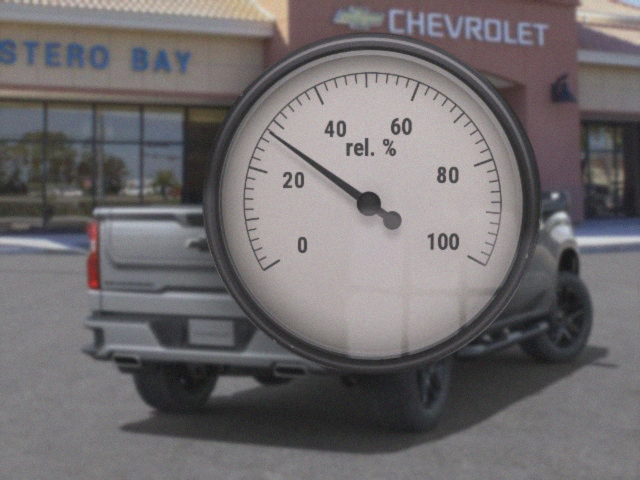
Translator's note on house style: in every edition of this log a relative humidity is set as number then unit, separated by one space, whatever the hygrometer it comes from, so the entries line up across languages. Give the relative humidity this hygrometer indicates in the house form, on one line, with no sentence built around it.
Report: 28 %
